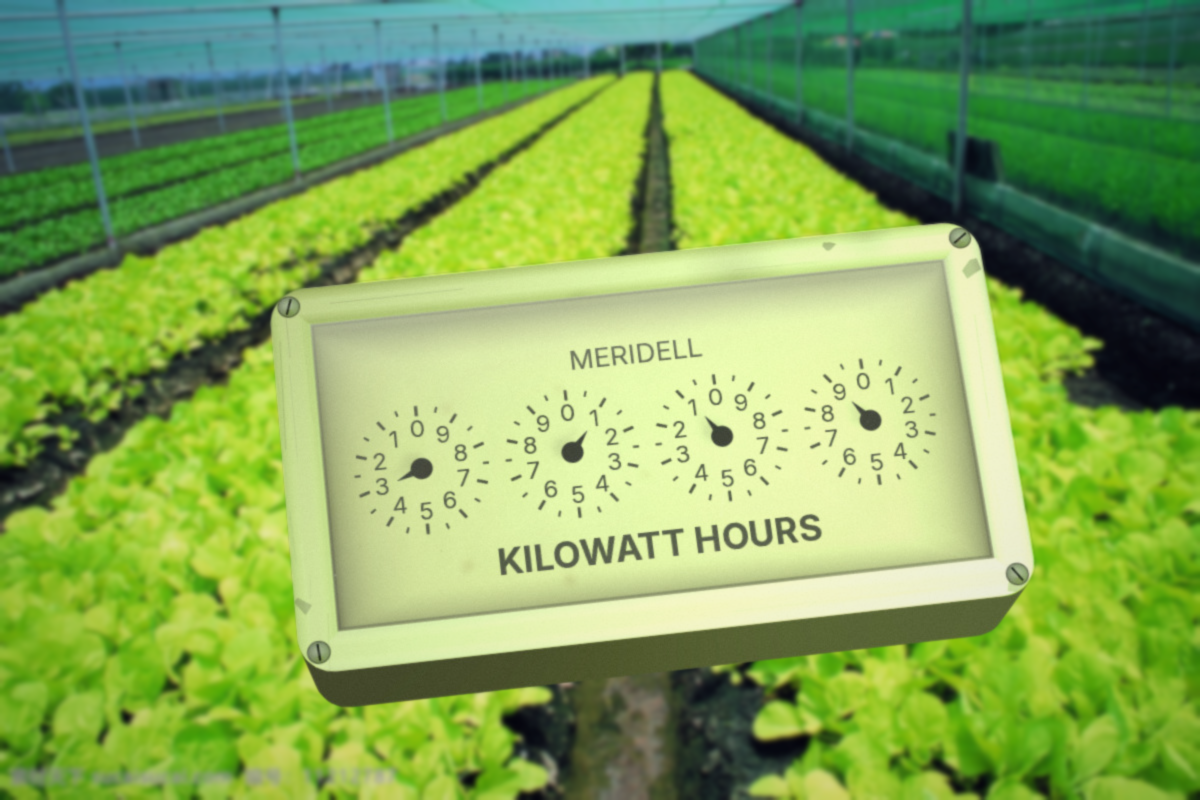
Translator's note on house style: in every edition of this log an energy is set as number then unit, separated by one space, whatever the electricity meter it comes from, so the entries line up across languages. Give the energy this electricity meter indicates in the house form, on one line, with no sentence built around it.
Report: 3109 kWh
